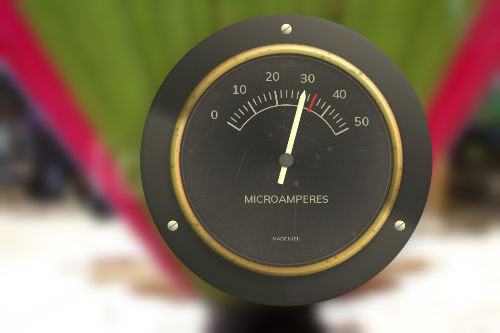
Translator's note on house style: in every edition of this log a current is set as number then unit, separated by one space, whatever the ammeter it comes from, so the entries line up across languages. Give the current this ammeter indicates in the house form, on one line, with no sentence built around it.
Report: 30 µA
